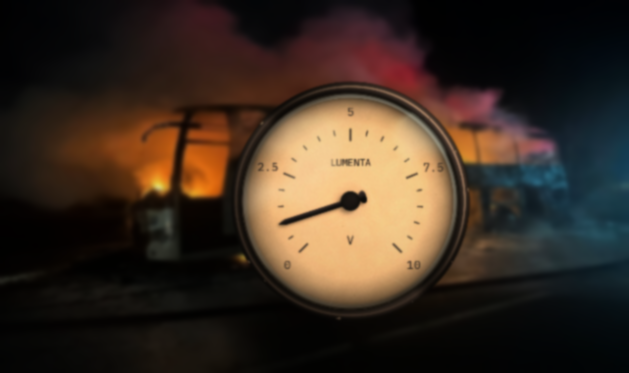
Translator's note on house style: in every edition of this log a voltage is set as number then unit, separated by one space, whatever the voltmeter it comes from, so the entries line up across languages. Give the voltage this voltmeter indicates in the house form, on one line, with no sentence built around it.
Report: 1 V
